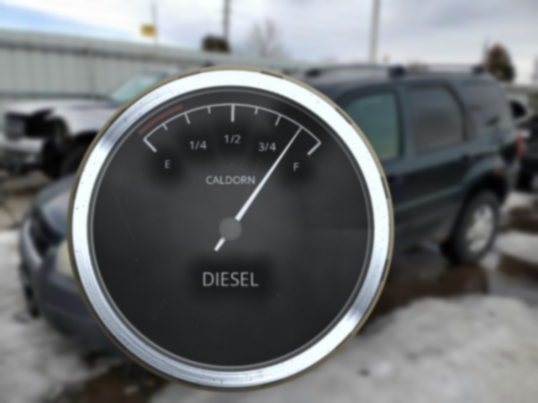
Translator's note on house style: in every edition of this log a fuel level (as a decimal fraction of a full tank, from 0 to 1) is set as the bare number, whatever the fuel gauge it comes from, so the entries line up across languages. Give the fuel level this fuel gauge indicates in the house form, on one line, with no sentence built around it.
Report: 0.875
